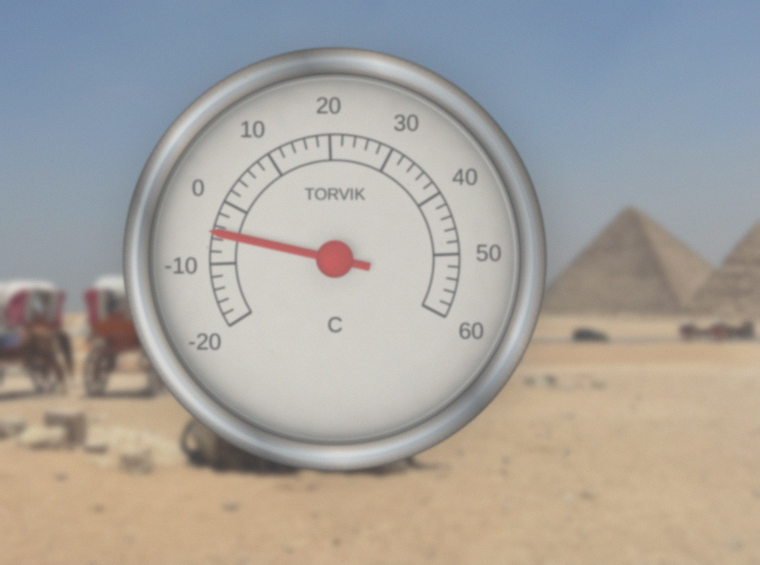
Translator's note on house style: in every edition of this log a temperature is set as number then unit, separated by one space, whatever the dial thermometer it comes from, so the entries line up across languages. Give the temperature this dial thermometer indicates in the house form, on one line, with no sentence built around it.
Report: -5 °C
